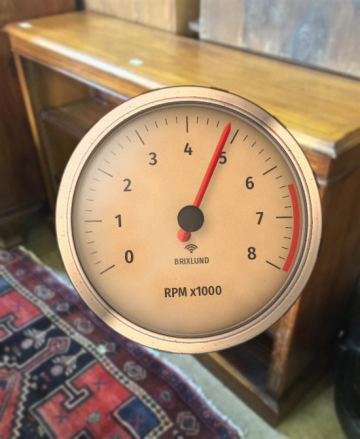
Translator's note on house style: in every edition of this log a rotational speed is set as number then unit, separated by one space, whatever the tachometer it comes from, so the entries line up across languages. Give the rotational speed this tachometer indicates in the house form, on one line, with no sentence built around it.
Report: 4800 rpm
